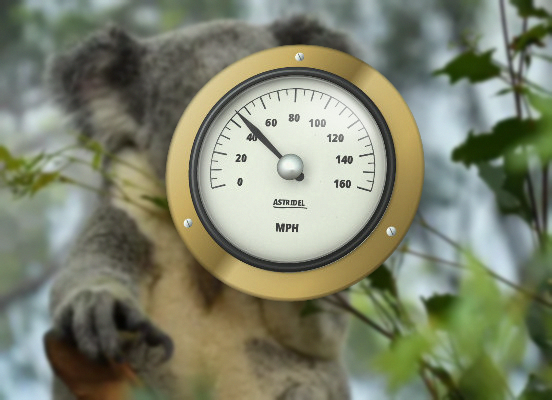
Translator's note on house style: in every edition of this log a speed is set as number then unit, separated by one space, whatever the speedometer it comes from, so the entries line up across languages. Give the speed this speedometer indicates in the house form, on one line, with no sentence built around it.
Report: 45 mph
